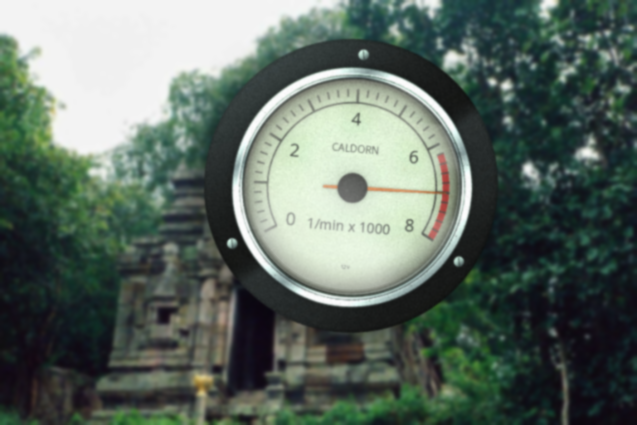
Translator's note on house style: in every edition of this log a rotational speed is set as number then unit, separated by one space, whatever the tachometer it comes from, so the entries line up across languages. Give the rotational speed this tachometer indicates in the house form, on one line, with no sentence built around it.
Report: 7000 rpm
